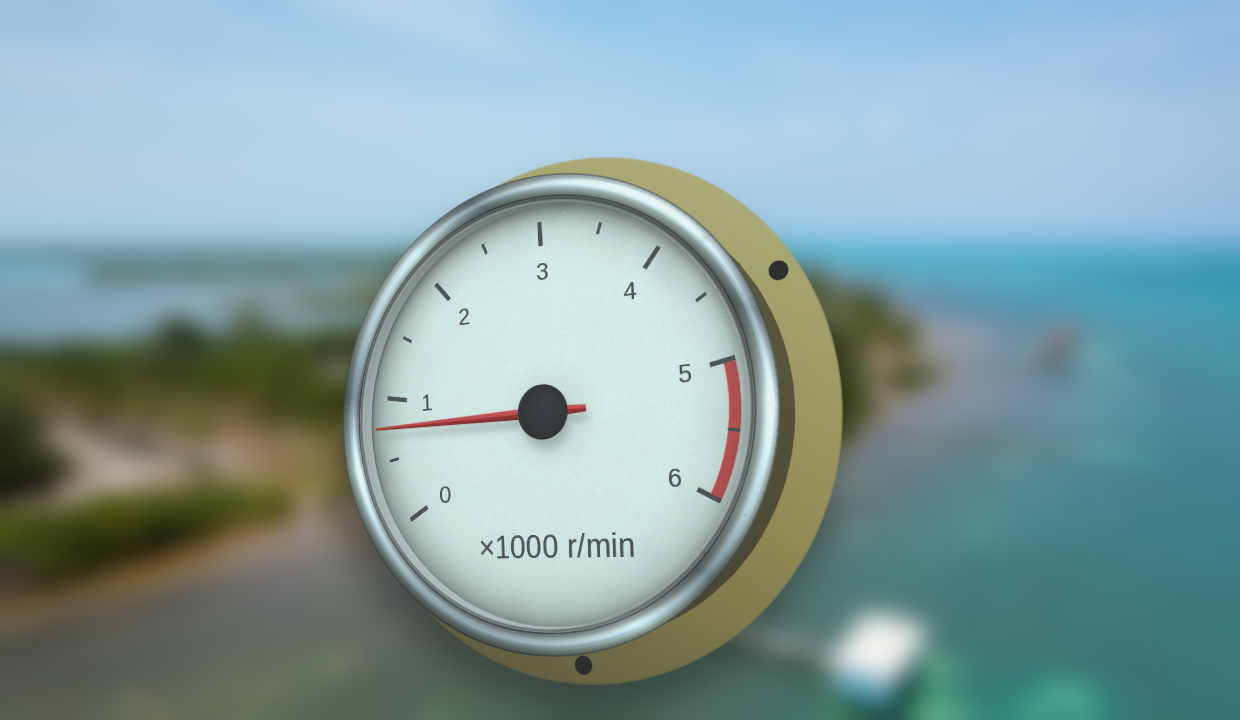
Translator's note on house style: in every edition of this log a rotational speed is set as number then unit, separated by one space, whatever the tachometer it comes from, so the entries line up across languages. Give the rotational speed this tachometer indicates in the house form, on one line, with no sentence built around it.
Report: 750 rpm
